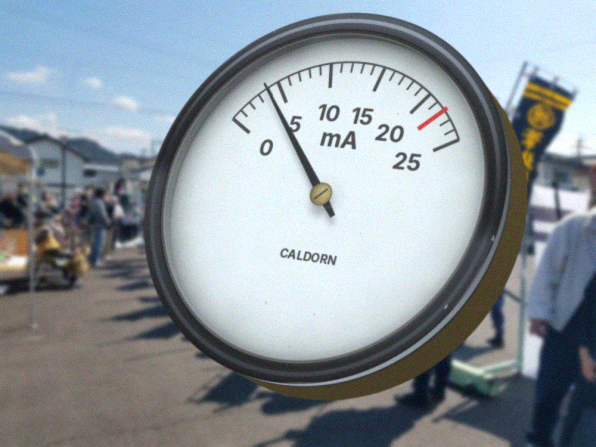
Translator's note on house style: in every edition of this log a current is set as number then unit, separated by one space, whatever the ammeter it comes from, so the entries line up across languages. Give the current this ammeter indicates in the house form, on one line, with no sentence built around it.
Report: 4 mA
